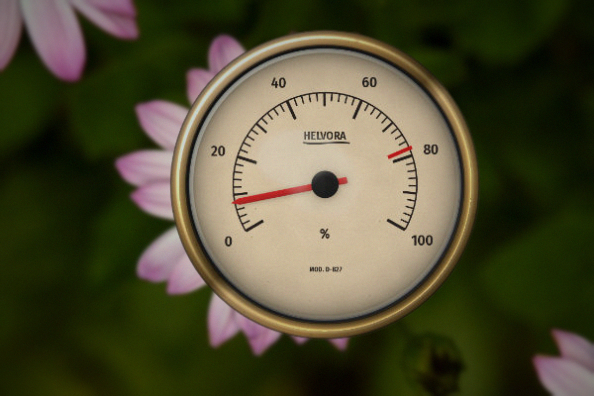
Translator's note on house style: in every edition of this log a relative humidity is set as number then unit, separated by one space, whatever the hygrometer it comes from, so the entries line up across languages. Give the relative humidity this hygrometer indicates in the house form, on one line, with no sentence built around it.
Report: 8 %
